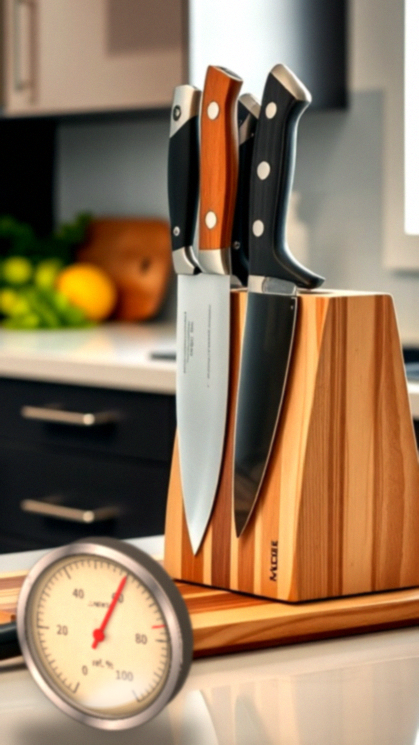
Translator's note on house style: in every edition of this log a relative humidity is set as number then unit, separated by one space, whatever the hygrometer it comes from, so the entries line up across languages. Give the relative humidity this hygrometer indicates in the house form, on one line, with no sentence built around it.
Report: 60 %
